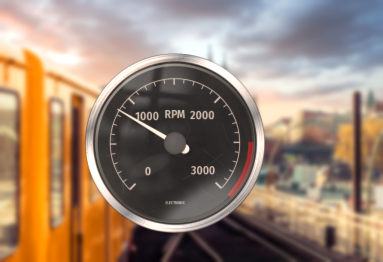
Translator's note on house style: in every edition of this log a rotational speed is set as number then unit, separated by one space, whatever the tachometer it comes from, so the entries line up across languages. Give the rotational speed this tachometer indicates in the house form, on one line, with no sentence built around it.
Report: 850 rpm
